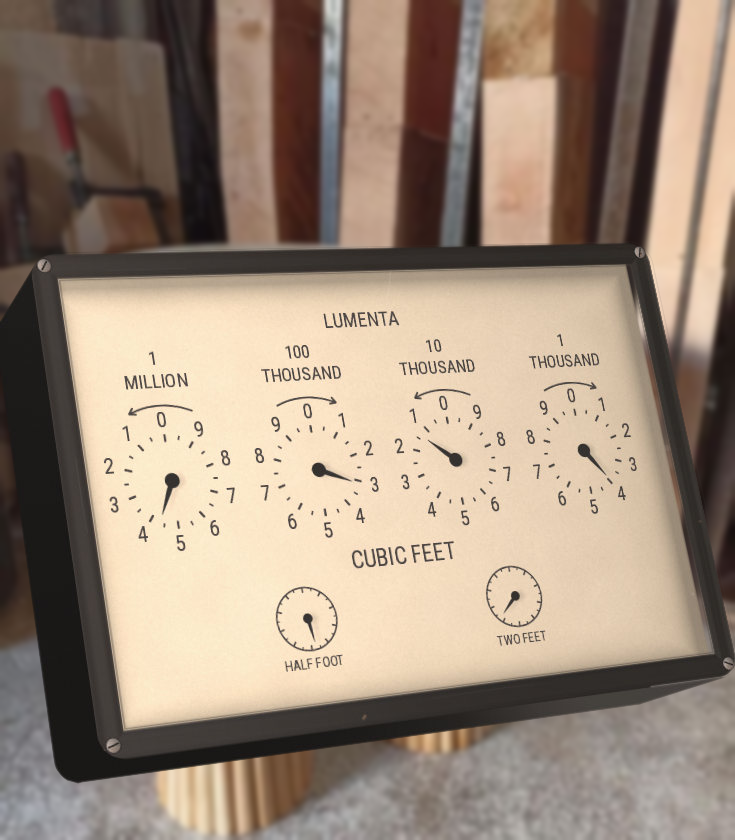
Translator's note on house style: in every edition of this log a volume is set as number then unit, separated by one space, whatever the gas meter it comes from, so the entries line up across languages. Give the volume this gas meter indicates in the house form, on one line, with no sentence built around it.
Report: 431400 ft³
